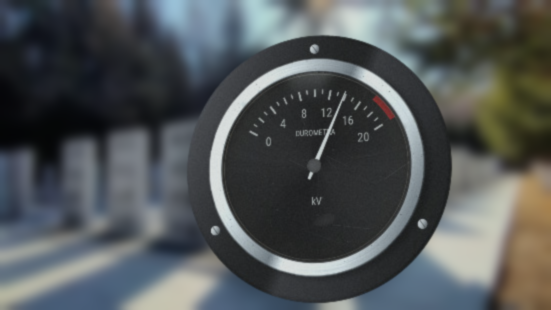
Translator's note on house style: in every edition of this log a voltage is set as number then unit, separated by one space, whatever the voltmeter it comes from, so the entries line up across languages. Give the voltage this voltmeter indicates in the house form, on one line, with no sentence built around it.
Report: 14 kV
